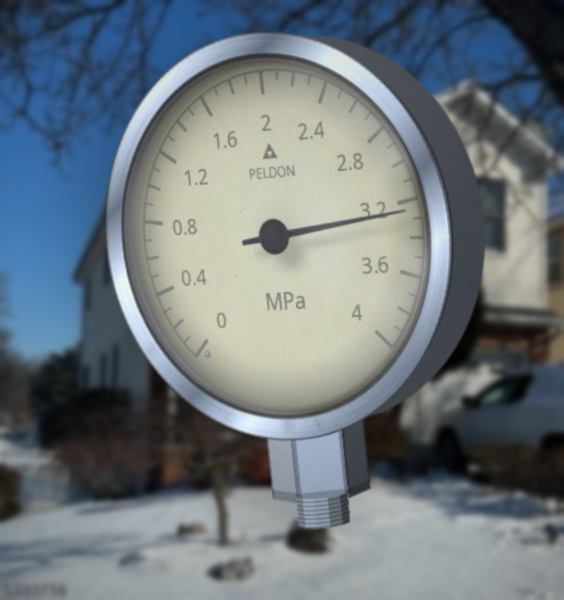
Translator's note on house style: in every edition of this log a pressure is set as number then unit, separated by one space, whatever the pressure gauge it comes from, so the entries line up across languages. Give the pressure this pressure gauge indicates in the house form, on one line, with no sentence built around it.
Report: 3.25 MPa
